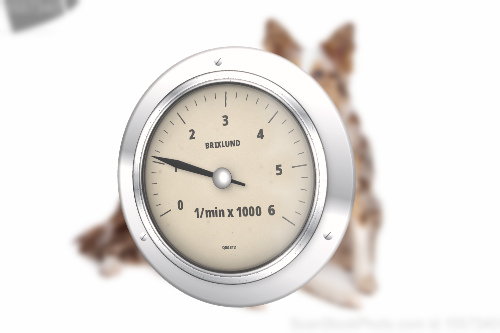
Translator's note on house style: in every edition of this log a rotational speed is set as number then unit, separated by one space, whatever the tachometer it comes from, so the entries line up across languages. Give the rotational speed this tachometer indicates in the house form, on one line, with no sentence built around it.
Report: 1100 rpm
